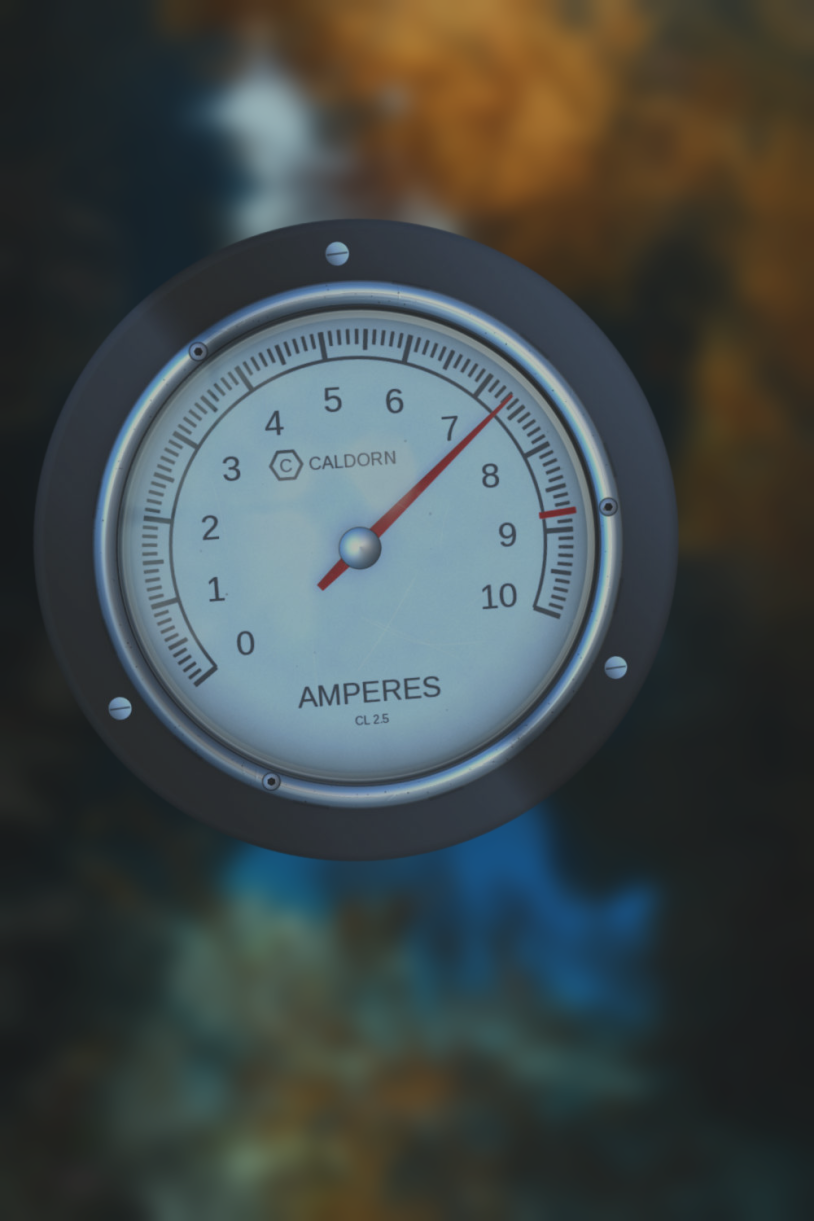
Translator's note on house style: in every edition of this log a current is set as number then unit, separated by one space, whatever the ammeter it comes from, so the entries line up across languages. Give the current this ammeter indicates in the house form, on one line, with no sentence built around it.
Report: 7.3 A
